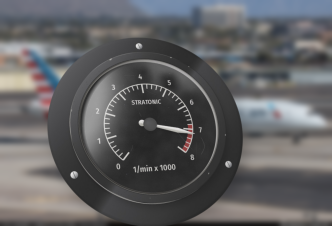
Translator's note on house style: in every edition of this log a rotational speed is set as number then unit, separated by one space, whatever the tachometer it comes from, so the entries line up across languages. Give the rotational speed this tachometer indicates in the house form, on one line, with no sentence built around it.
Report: 7200 rpm
